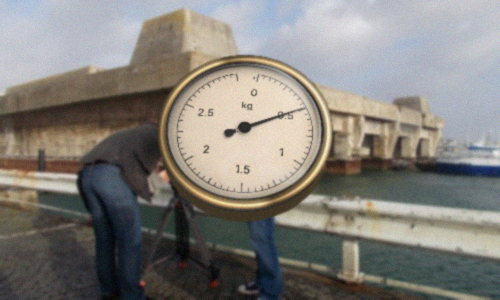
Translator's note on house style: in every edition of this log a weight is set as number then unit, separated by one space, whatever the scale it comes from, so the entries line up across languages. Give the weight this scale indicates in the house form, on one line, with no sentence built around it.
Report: 0.5 kg
